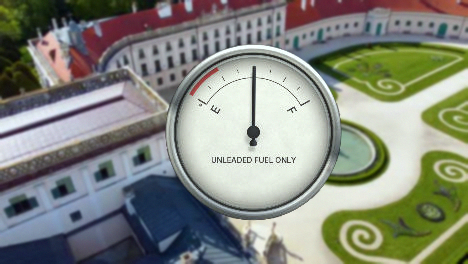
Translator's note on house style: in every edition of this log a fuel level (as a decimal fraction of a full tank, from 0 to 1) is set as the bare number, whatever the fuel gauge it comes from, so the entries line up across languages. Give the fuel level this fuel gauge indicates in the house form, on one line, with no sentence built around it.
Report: 0.5
